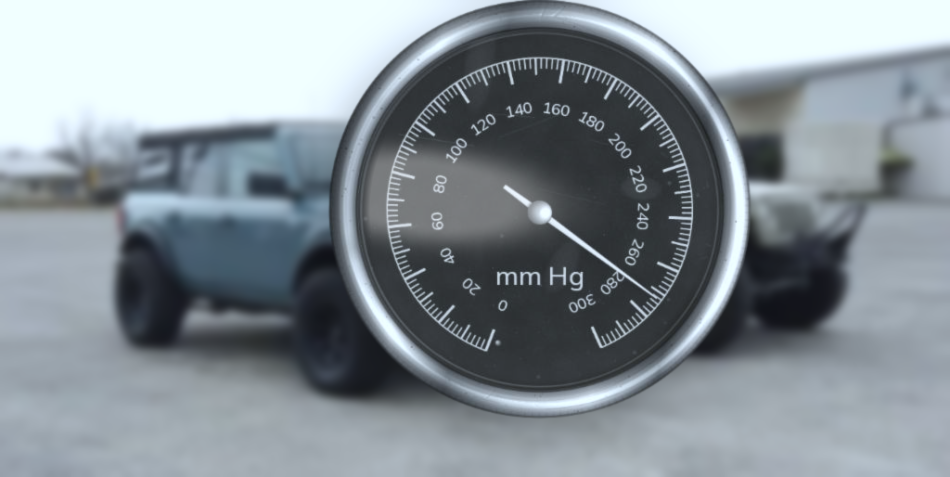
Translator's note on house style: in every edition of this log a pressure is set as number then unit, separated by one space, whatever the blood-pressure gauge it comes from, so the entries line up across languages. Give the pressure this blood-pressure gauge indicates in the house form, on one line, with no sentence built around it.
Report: 272 mmHg
